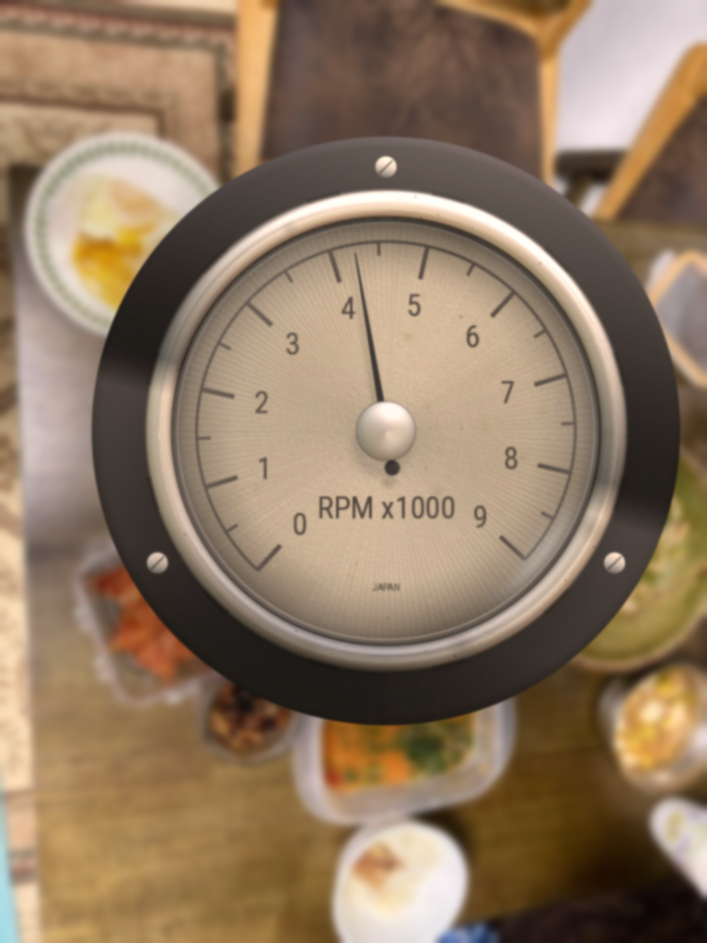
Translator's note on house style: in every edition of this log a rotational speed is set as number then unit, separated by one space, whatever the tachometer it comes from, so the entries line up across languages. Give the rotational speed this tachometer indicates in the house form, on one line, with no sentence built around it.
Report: 4250 rpm
